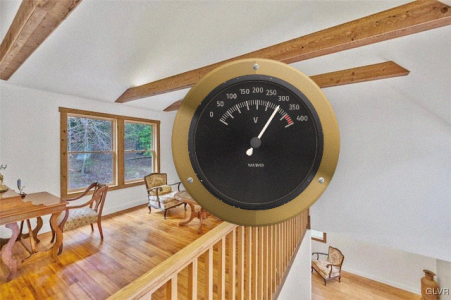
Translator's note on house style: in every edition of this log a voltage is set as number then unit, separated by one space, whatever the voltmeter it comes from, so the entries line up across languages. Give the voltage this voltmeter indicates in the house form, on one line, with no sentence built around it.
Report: 300 V
